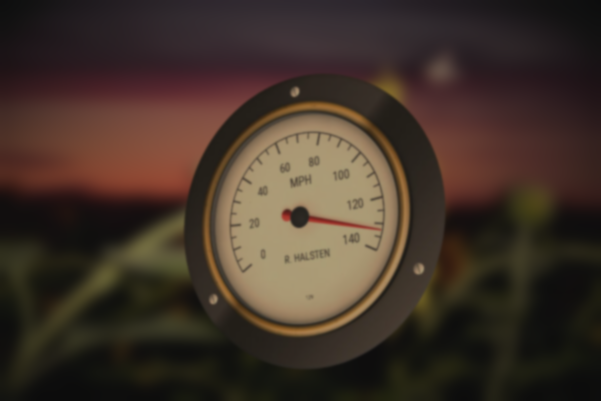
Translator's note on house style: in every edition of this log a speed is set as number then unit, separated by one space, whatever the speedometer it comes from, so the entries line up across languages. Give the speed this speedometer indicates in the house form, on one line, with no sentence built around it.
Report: 132.5 mph
